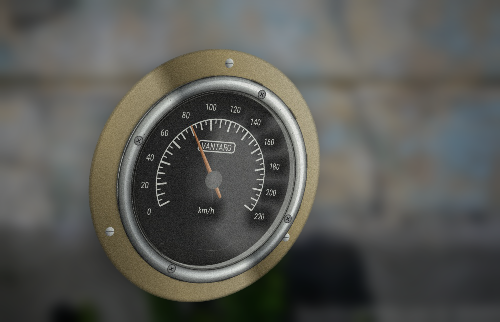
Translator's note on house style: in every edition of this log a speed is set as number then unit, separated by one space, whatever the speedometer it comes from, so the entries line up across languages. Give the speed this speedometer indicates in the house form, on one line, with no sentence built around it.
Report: 80 km/h
